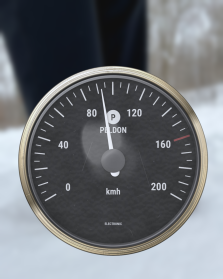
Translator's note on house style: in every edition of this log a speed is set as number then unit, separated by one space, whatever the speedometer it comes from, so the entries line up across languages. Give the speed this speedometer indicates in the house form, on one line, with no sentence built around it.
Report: 92.5 km/h
